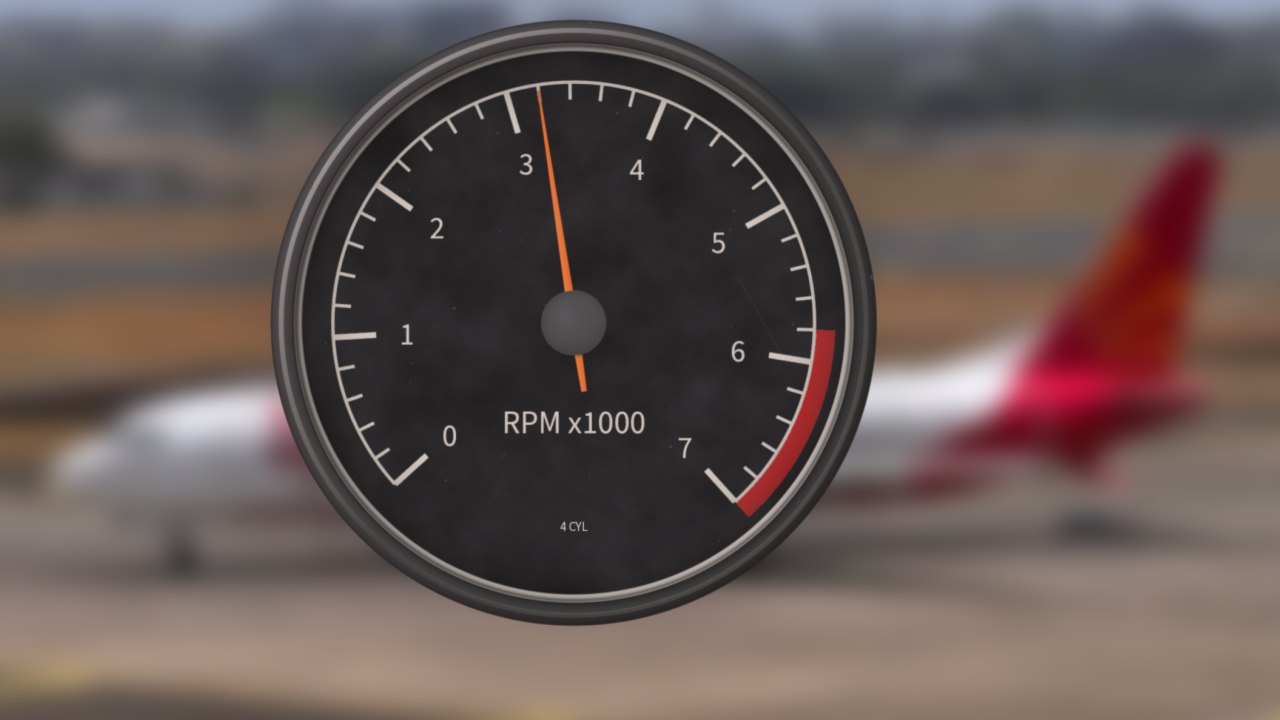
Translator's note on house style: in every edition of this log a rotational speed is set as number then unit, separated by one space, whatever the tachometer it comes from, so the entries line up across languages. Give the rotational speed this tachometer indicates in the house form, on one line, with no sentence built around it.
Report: 3200 rpm
